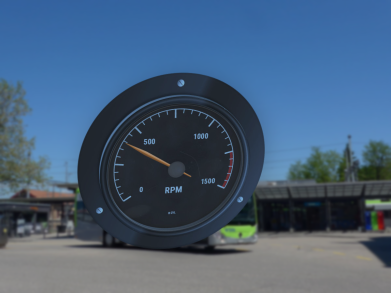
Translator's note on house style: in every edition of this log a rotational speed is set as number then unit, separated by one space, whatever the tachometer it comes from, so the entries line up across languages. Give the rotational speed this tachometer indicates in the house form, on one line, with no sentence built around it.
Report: 400 rpm
